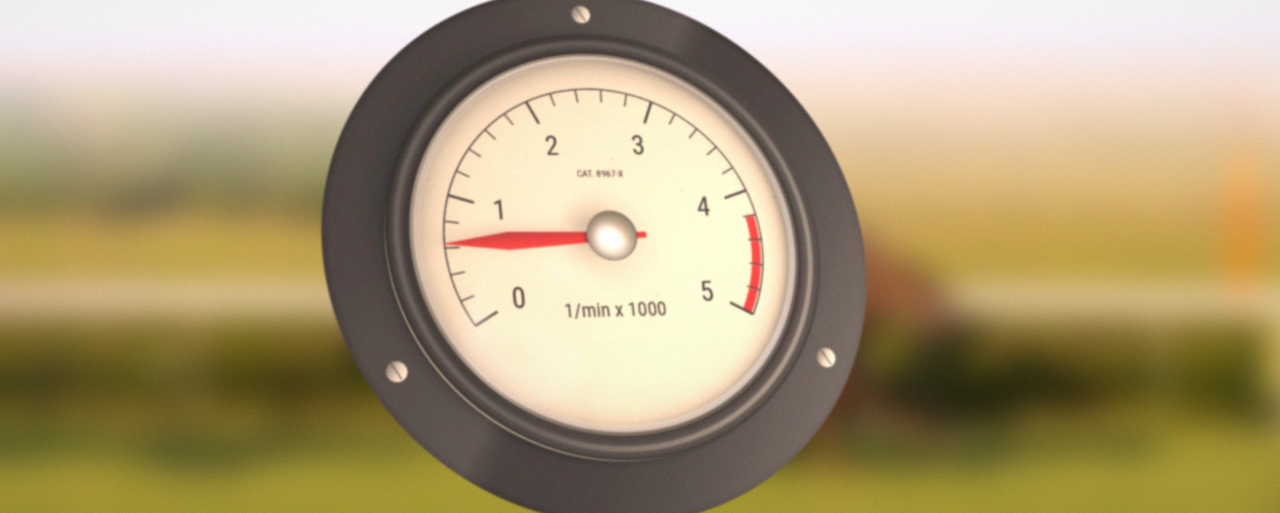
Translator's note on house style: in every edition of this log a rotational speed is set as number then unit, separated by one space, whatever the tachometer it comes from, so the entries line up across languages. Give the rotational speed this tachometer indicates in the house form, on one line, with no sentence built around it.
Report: 600 rpm
